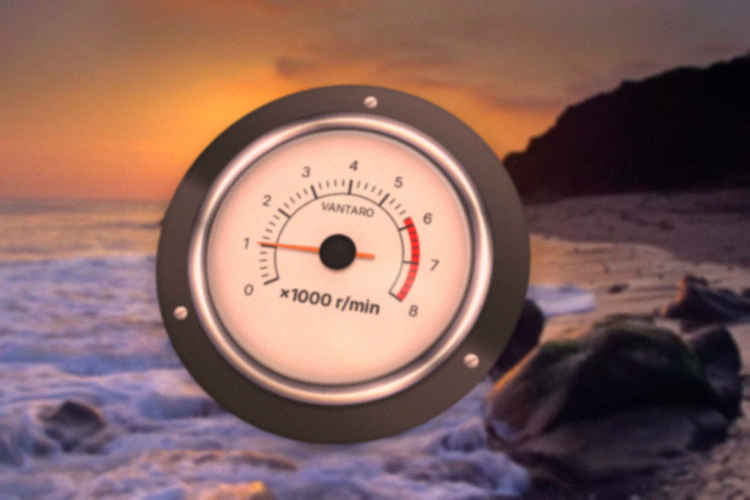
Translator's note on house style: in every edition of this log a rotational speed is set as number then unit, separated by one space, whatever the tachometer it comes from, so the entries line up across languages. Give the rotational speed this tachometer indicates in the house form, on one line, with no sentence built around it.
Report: 1000 rpm
